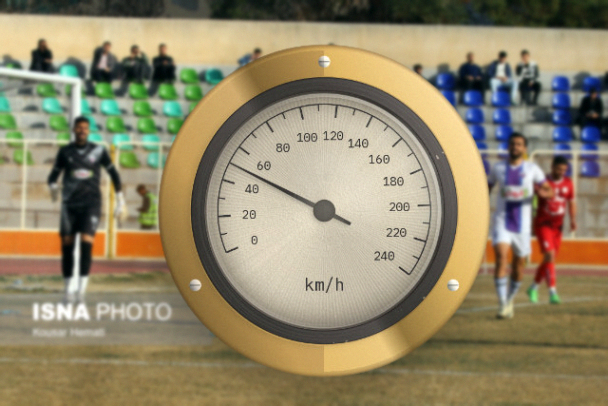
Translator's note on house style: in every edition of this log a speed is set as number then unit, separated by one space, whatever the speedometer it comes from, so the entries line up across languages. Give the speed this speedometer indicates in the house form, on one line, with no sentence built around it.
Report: 50 km/h
